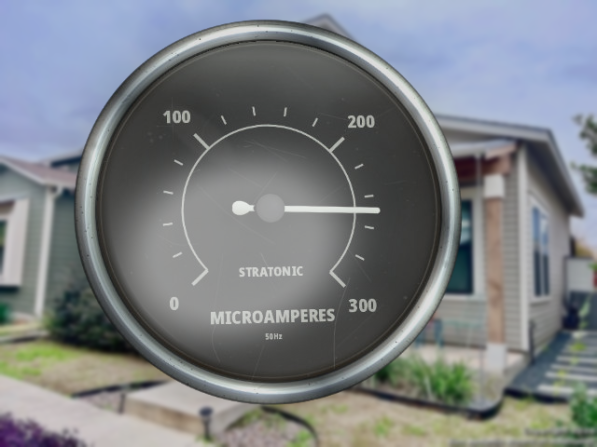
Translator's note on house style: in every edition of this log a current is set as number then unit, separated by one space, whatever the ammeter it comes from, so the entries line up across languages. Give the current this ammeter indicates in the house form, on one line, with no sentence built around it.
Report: 250 µA
